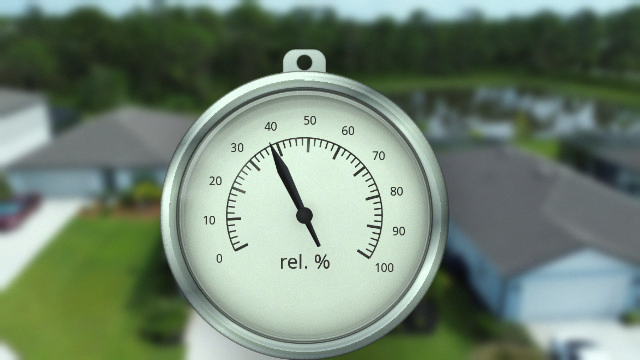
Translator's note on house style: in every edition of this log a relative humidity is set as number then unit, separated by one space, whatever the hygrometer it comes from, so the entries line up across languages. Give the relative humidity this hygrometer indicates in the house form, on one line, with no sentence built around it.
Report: 38 %
